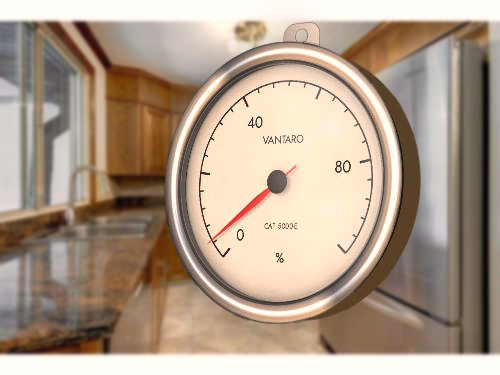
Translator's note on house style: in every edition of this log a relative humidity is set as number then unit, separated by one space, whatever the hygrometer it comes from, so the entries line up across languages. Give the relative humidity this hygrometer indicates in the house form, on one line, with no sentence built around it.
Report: 4 %
